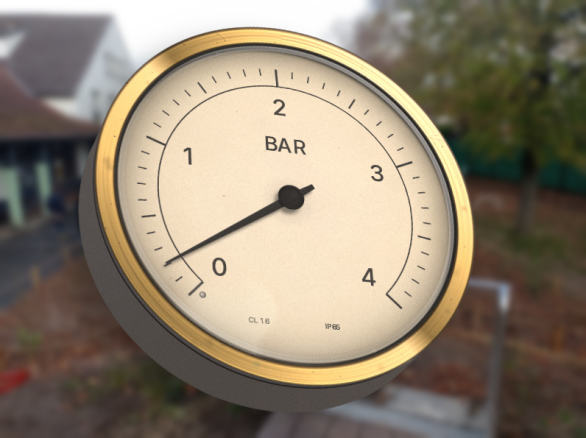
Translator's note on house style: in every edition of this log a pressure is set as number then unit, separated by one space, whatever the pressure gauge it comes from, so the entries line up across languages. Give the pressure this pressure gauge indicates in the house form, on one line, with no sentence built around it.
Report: 0.2 bar
